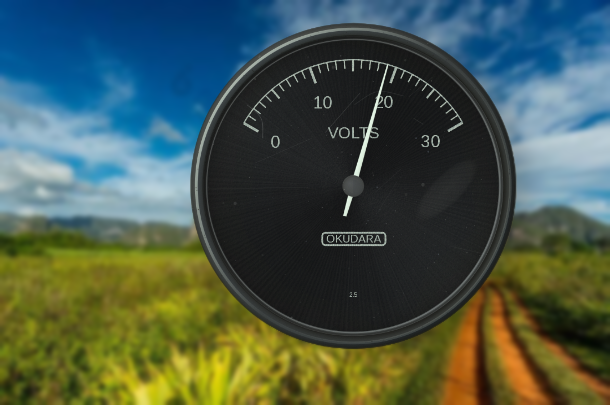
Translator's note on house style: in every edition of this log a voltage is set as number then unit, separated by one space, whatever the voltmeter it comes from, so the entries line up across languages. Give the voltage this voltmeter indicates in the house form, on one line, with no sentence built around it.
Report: 19 V
